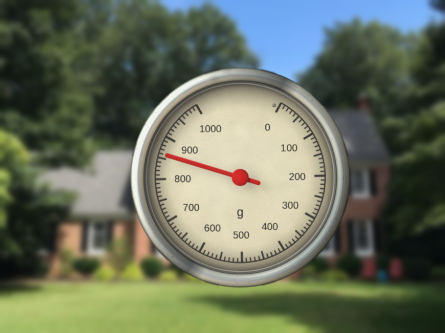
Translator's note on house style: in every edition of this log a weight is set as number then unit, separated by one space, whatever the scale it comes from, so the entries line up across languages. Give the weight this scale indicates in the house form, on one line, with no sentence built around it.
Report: 860 g
